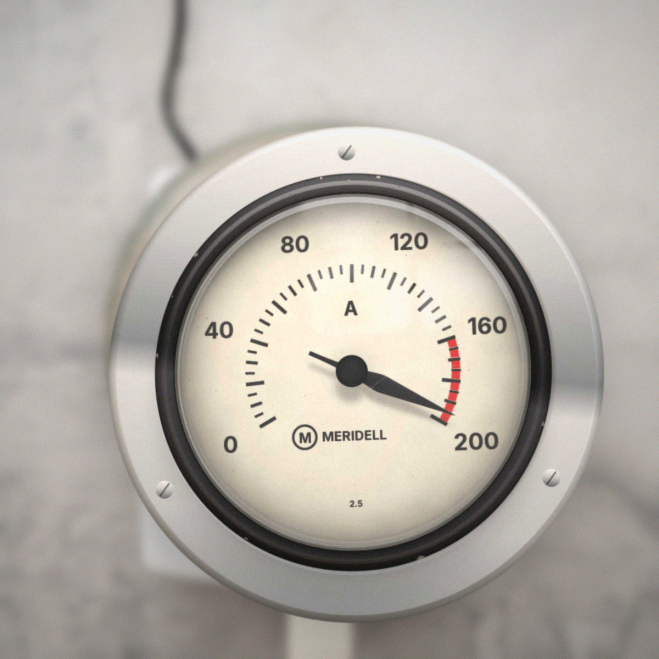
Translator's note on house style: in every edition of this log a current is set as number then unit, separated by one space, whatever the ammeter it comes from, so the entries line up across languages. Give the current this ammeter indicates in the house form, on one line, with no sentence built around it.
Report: 195 A
